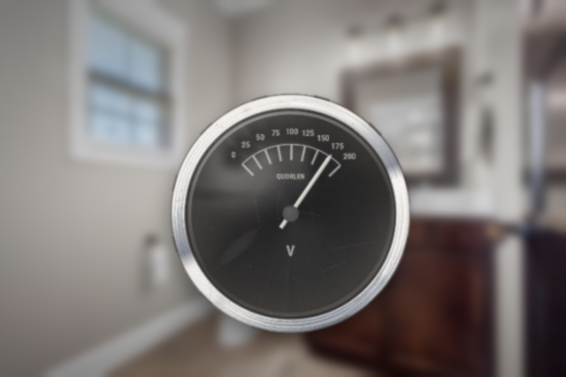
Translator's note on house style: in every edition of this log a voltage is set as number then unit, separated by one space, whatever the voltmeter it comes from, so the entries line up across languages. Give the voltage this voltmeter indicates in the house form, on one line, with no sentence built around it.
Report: 175 V
